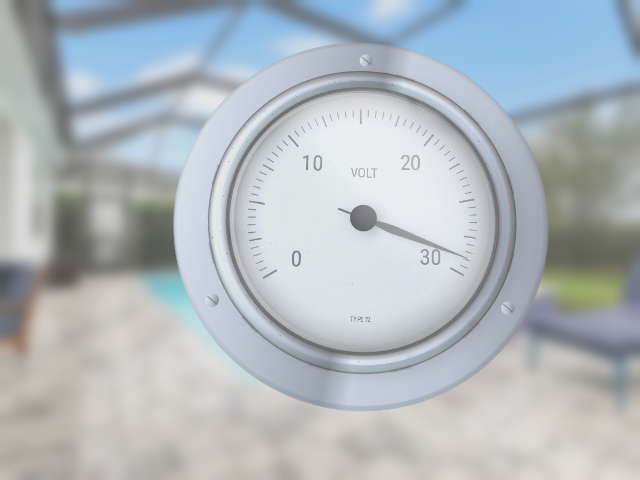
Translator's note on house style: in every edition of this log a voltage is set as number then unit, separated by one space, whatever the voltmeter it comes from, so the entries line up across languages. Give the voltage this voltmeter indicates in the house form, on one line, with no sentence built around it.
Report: 29 V
